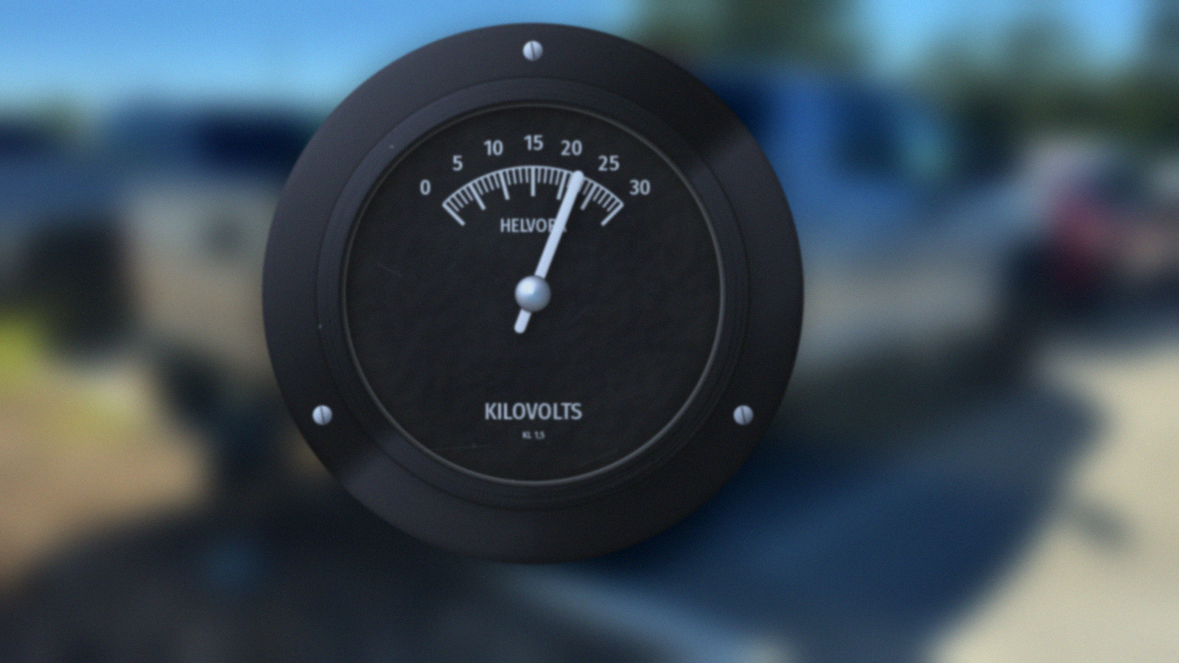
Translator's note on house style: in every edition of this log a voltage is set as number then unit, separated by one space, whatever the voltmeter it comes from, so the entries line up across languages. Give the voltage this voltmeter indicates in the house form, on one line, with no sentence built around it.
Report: 22 kV
